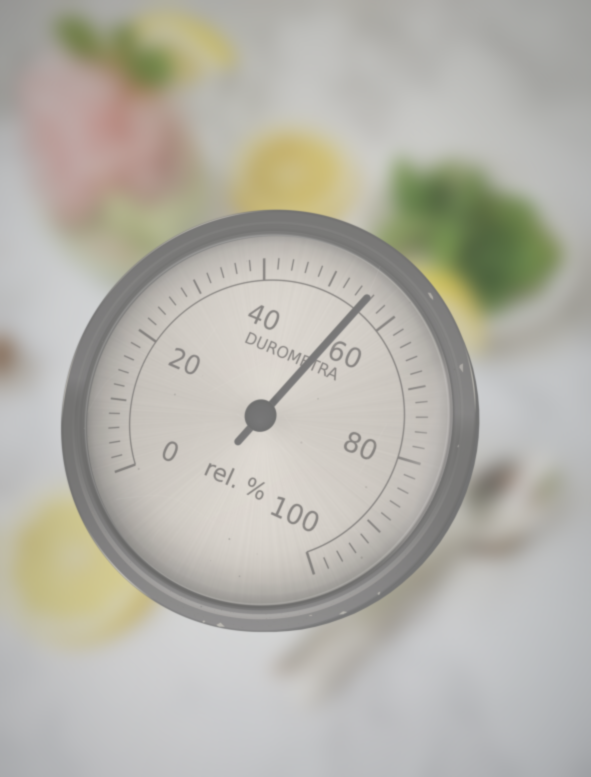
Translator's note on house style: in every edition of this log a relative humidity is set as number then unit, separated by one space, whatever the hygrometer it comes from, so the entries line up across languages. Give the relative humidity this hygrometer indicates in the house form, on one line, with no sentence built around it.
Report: 56 %
